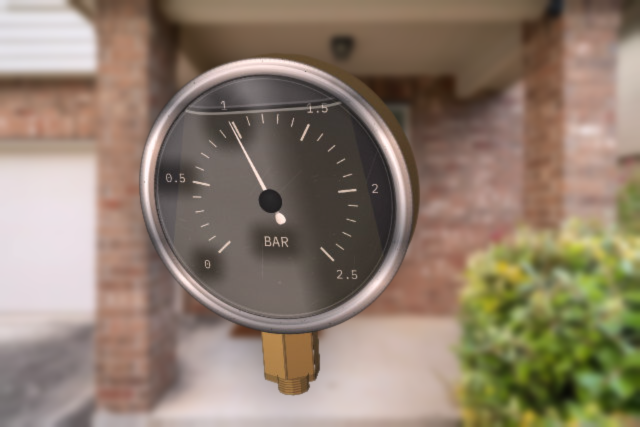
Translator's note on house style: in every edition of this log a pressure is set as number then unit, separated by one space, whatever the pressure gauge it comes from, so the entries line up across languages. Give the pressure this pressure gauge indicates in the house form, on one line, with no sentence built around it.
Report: 1 bar
